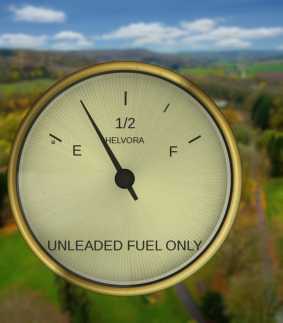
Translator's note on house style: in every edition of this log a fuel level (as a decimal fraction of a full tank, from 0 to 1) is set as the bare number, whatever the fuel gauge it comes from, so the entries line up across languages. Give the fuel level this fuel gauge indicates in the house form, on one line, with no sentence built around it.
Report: 0.25
